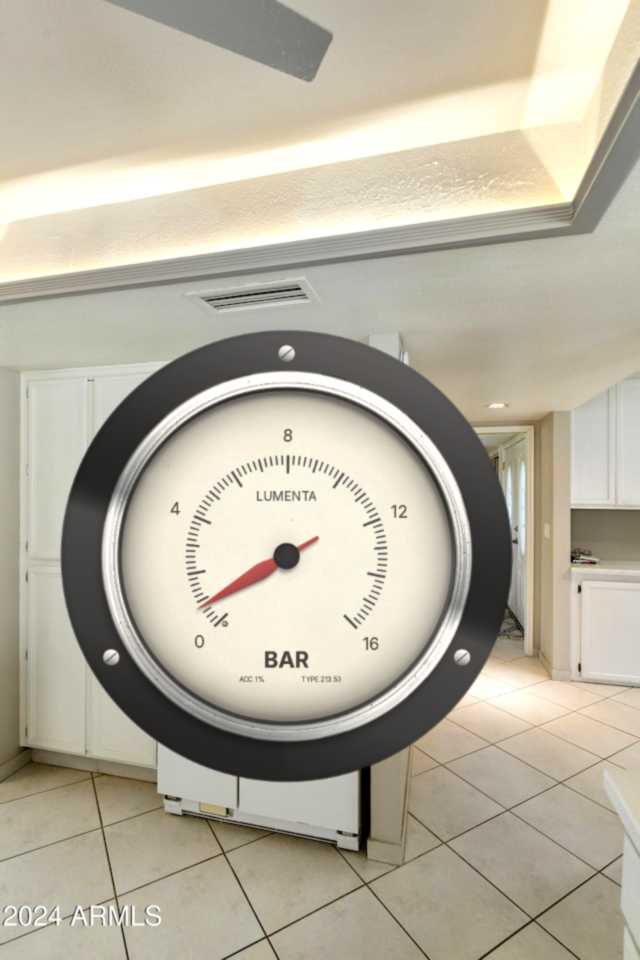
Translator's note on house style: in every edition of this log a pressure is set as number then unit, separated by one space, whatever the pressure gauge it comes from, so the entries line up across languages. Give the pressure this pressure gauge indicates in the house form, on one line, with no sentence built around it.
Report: 0.8 bar
